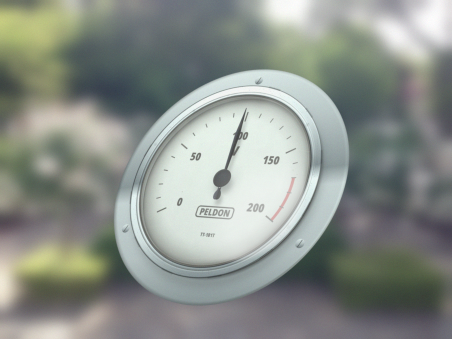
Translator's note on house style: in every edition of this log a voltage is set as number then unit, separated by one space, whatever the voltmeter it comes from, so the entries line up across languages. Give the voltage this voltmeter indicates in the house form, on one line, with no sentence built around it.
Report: 100 V
